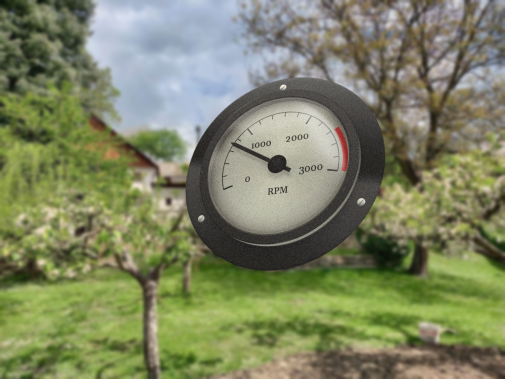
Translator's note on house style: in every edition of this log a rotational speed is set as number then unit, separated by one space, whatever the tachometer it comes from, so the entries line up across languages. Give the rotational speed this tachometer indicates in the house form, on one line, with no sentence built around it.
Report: 700 rpm
